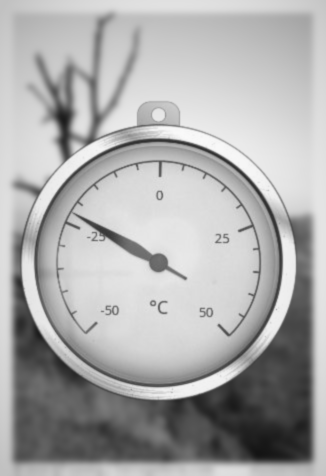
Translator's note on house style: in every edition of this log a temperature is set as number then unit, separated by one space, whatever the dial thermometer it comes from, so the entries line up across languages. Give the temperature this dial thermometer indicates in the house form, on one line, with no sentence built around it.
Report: -22.5 °C
